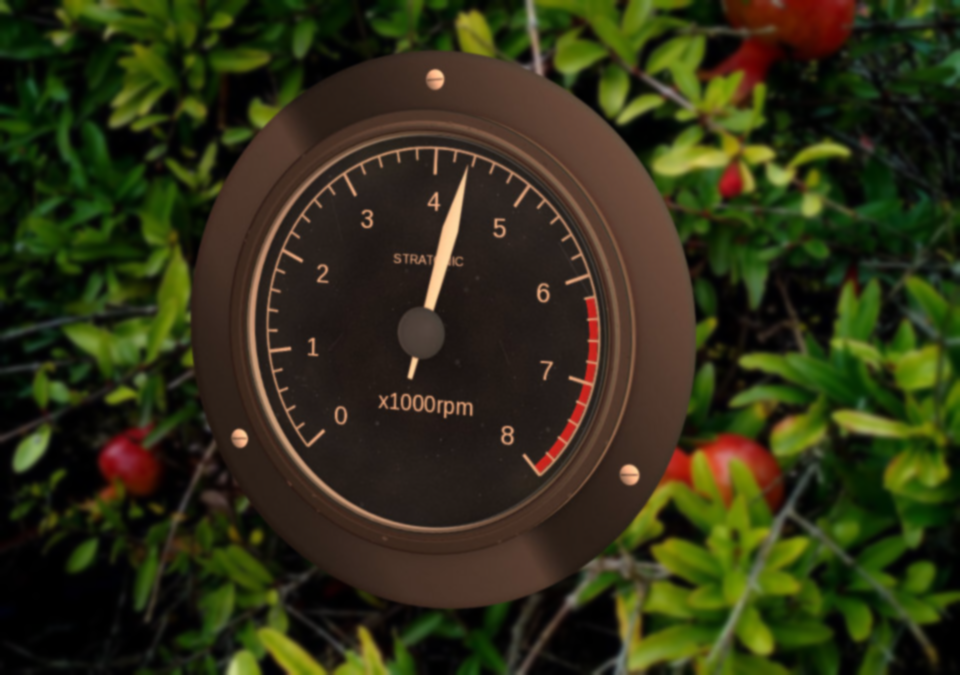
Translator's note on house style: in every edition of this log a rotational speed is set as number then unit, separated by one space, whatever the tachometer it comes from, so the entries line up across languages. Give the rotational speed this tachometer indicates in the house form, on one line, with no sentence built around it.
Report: 4400 rpm
